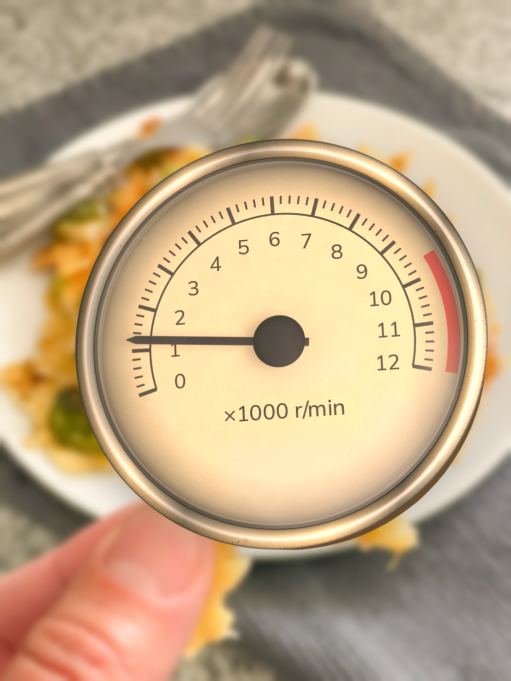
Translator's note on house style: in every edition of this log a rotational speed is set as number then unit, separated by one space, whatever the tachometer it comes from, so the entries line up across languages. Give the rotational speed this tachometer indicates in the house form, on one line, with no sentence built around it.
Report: 1200 rpm
